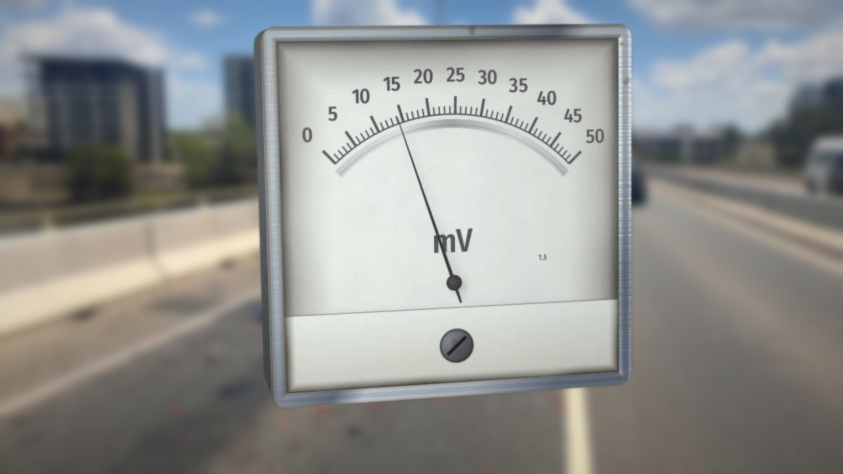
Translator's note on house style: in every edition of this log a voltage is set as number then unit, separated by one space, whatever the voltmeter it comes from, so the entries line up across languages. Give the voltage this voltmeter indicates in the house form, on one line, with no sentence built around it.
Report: 14 mV
